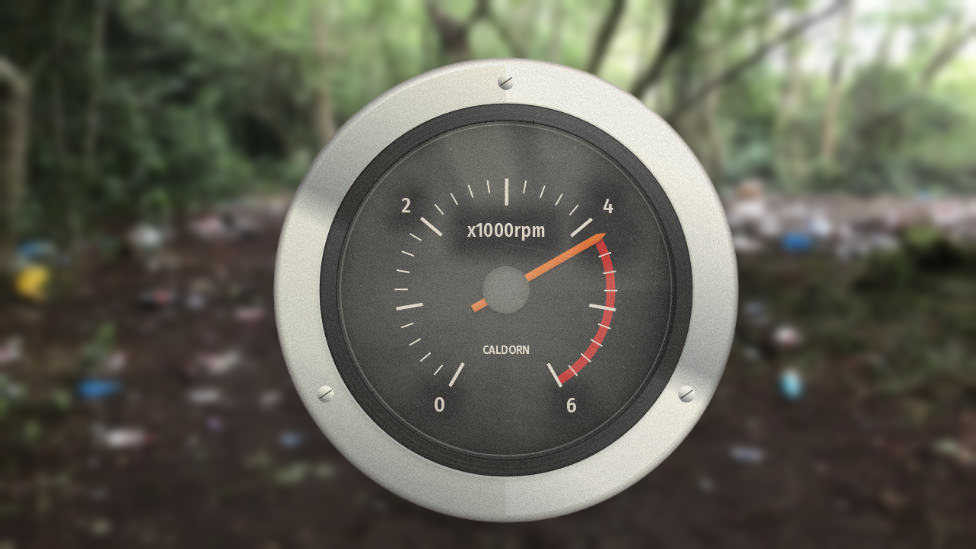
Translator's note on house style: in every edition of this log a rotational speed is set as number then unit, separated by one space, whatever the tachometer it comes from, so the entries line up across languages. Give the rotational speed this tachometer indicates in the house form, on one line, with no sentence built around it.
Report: 4200 rpm
